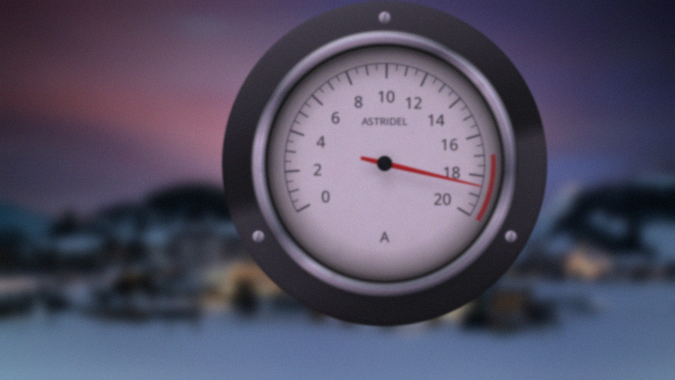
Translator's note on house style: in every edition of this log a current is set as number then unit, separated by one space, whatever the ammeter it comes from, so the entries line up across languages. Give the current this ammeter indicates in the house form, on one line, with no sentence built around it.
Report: 18.5 A
